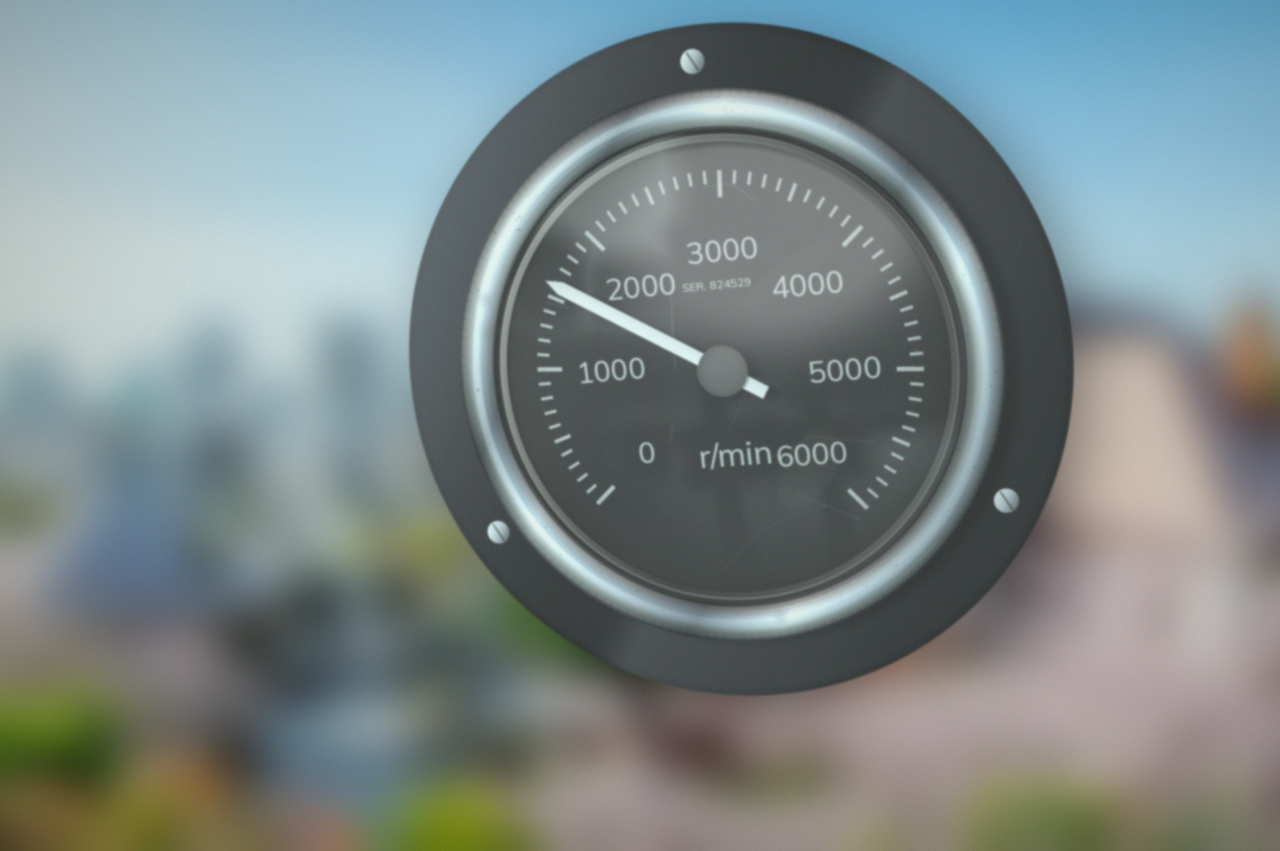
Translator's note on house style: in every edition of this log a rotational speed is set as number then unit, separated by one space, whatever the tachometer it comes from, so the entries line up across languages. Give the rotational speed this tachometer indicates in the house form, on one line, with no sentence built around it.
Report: 1600 rpm
